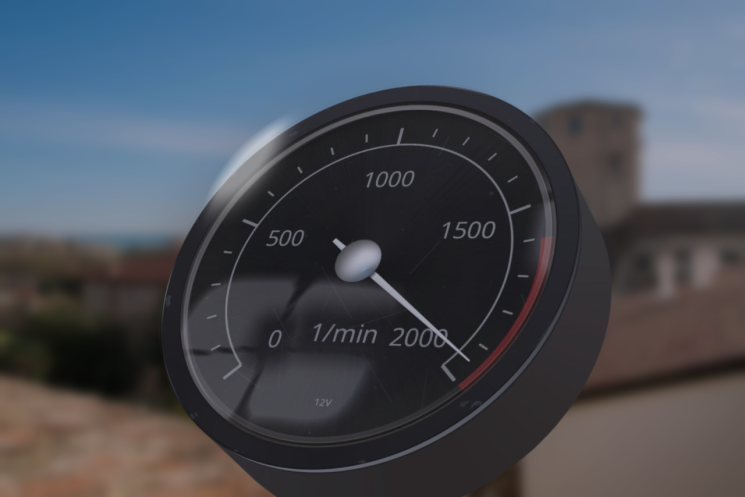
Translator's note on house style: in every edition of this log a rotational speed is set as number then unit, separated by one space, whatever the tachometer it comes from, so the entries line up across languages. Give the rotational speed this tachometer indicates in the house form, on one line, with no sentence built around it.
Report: 1950 rpm
